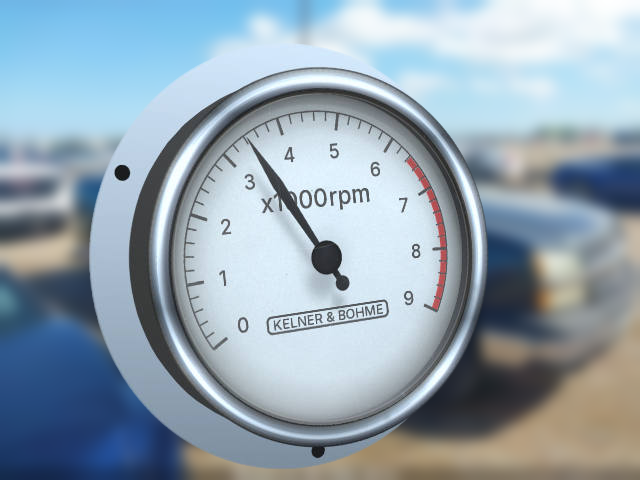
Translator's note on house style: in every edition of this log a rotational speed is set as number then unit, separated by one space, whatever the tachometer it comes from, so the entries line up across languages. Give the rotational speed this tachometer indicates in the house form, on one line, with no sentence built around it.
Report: 3400 rpm
